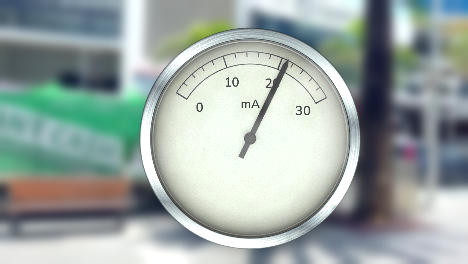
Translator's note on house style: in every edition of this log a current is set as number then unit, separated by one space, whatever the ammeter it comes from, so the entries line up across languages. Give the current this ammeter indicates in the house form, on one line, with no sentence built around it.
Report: 21 mA
